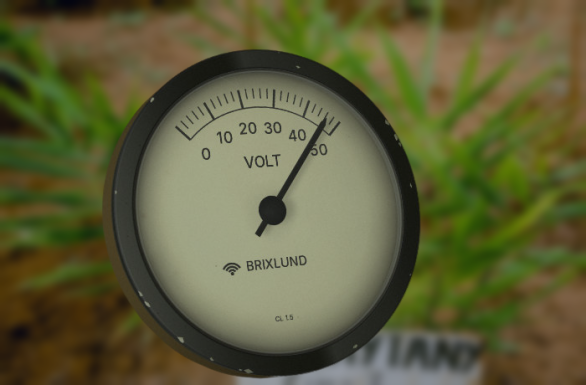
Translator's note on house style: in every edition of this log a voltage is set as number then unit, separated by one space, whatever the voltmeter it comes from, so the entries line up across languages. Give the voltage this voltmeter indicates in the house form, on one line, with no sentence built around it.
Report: 46 V
